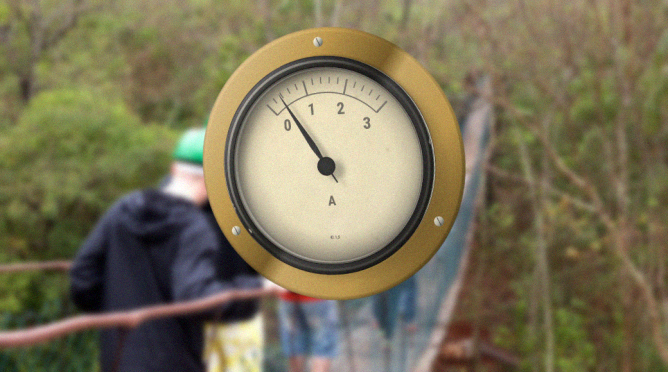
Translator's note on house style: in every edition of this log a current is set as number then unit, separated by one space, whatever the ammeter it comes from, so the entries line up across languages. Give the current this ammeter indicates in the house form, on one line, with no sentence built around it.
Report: 0.4 A
